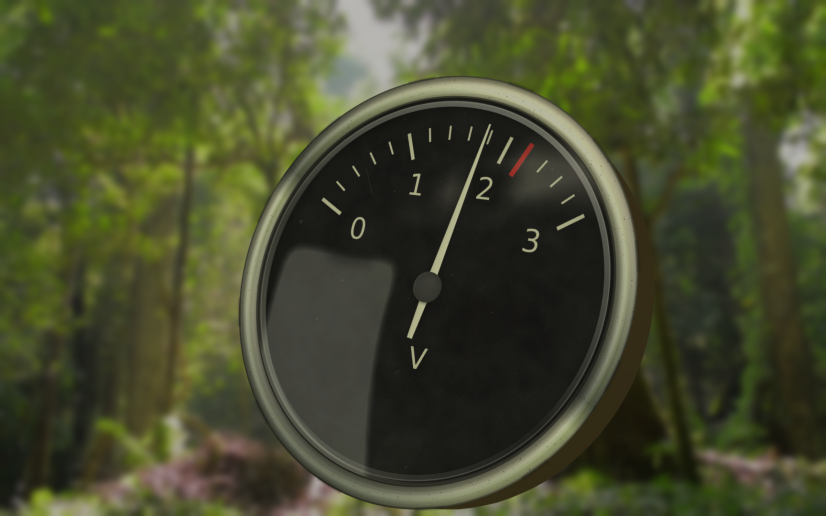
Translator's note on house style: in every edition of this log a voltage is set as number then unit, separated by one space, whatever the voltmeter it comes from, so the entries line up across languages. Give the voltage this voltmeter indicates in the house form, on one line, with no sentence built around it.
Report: 1.8 V
